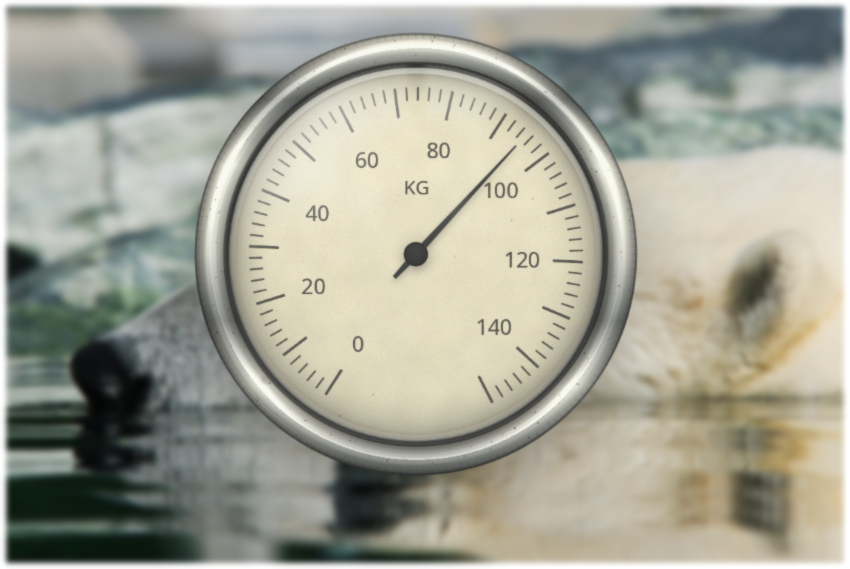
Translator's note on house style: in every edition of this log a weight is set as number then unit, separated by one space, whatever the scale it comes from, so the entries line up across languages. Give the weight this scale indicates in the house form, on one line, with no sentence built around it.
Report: 95 kg
